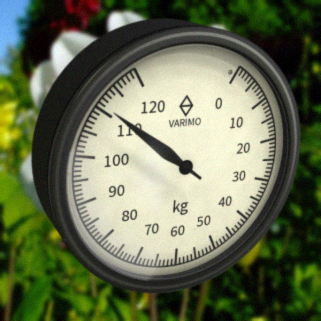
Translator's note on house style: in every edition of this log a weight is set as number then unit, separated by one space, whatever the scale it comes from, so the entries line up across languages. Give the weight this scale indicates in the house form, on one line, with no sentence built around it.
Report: 111 kg
